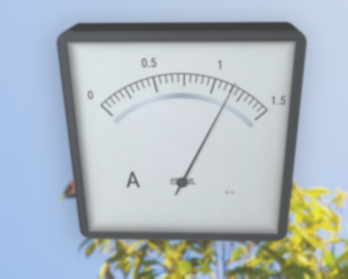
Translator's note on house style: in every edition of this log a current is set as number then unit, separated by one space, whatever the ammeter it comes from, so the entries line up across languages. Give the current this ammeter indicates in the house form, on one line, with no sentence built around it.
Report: 1.15 A
